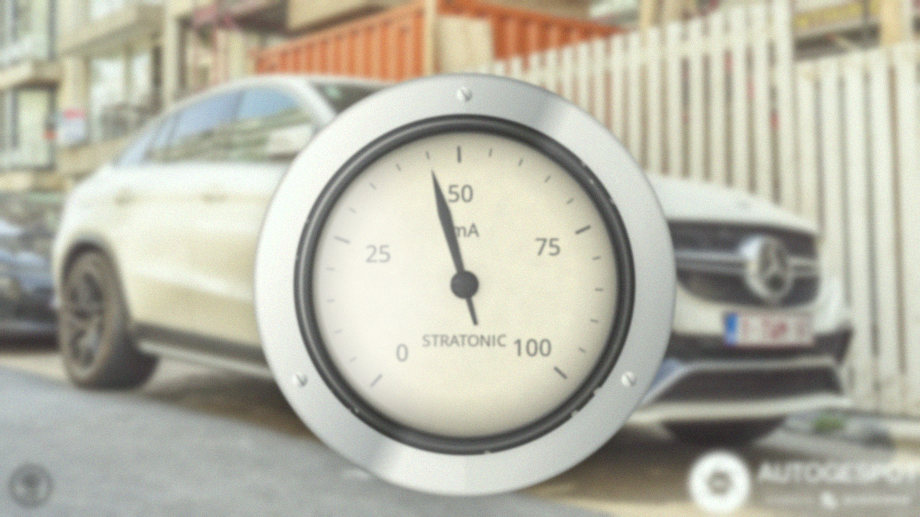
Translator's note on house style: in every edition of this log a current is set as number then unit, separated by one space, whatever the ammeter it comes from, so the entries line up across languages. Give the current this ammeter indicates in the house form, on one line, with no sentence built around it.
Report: 45 mA
